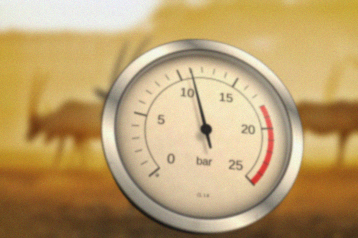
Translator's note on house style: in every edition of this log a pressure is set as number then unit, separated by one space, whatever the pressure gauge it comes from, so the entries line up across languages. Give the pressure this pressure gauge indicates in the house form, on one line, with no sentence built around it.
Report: 11 bar
